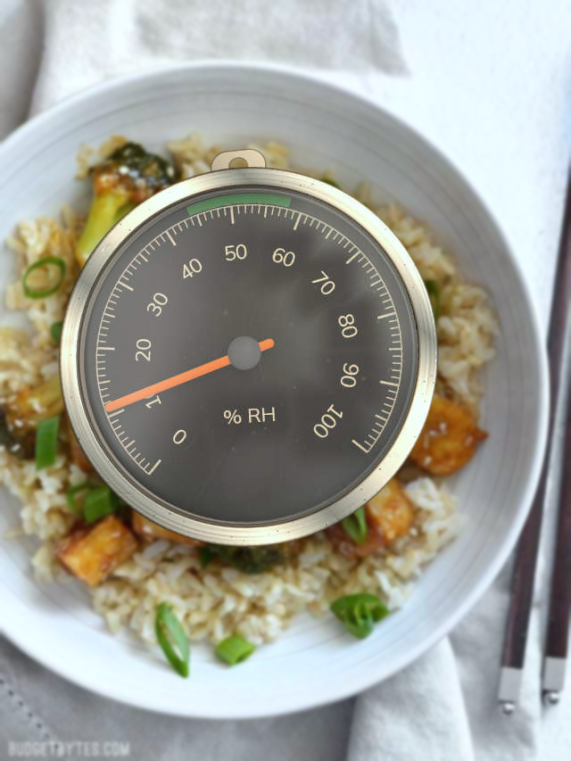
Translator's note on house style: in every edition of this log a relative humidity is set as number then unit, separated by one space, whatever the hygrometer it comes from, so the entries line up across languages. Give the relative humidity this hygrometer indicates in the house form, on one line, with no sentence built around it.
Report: 11 %
